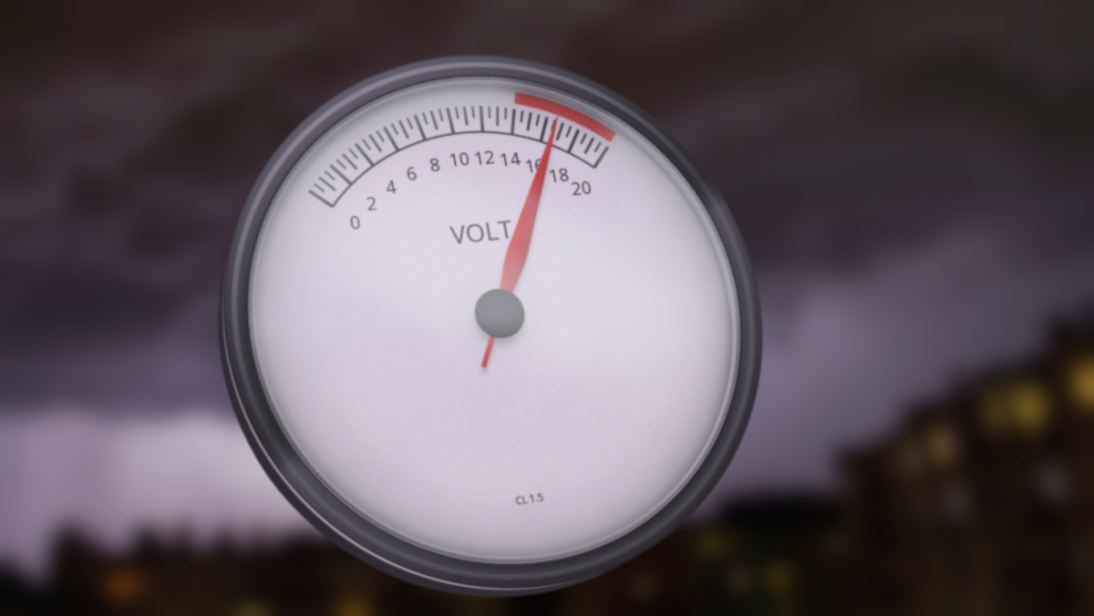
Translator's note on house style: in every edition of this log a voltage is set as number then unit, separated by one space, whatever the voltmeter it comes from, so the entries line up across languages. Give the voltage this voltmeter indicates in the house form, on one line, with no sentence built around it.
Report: 16.5 V
